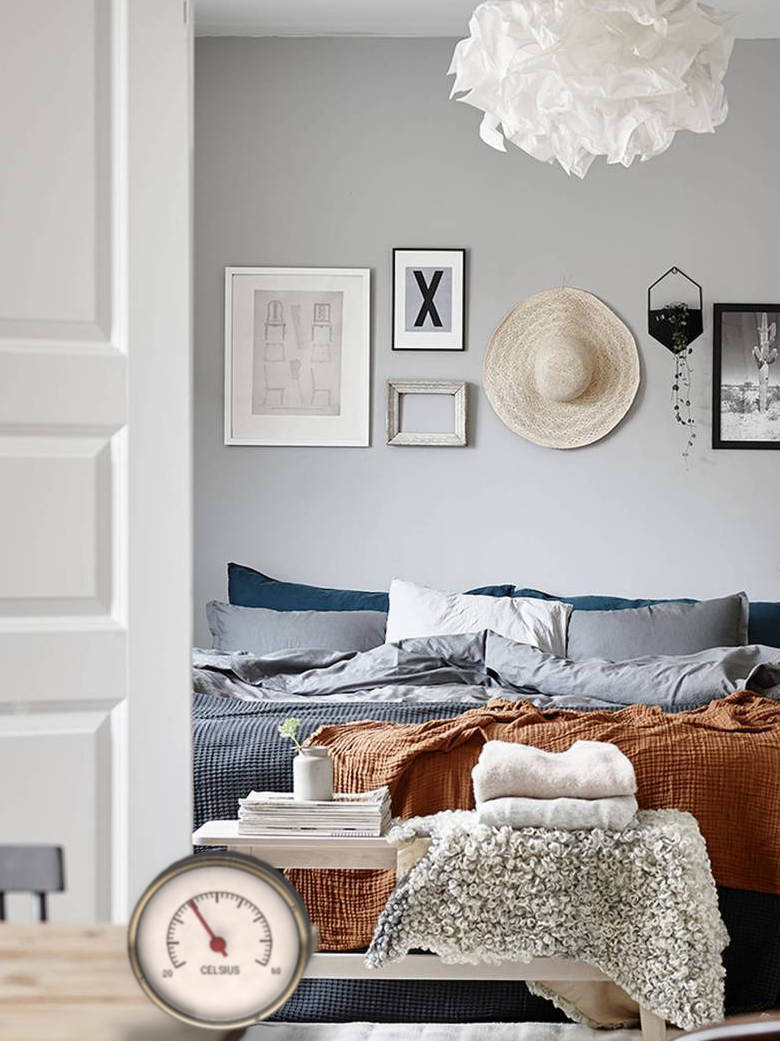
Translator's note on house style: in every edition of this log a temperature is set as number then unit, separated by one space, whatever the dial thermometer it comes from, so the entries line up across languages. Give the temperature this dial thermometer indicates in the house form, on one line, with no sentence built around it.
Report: 10 °C
